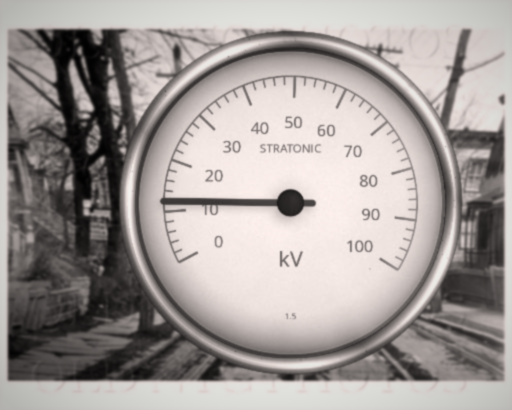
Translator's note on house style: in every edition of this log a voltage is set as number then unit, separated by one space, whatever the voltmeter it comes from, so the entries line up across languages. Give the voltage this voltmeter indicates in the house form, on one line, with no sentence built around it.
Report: 12 kV
